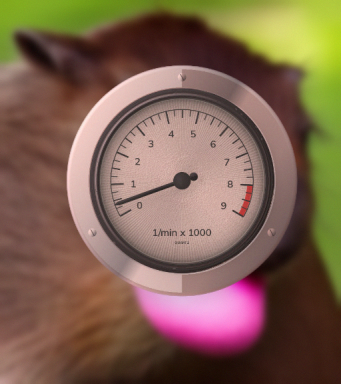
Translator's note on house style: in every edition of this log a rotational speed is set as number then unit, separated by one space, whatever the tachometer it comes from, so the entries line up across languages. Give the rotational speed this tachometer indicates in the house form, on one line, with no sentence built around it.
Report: 375 rpm
